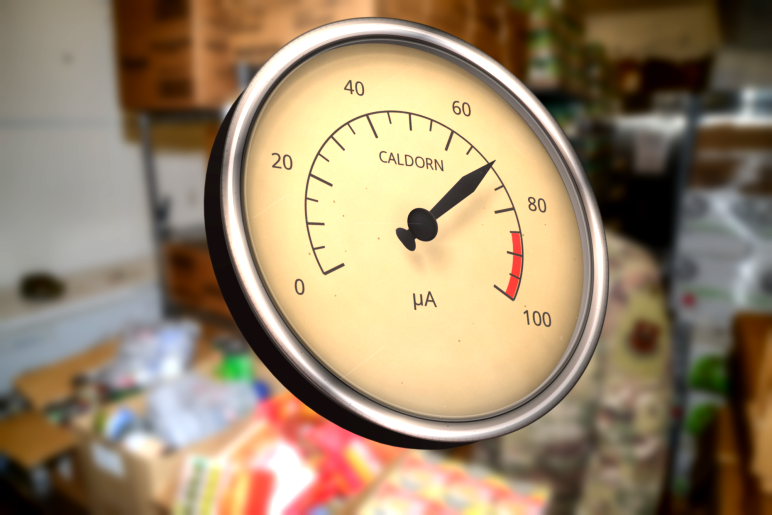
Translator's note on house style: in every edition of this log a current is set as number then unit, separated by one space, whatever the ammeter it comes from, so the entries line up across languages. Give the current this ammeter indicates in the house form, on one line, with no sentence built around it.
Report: 70 µA
